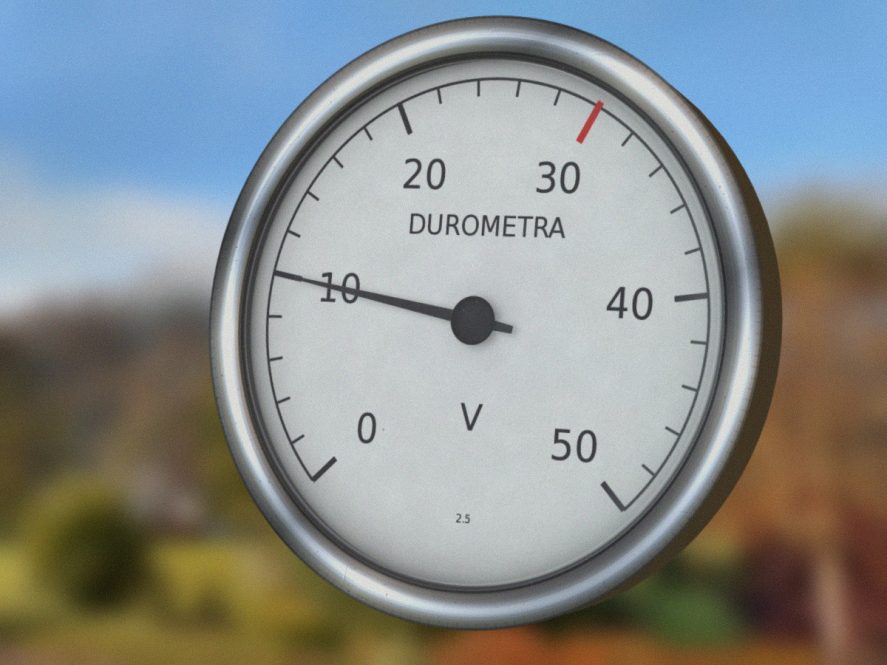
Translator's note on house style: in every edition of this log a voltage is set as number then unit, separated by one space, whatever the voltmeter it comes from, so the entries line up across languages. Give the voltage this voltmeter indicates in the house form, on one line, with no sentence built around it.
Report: 10 V
